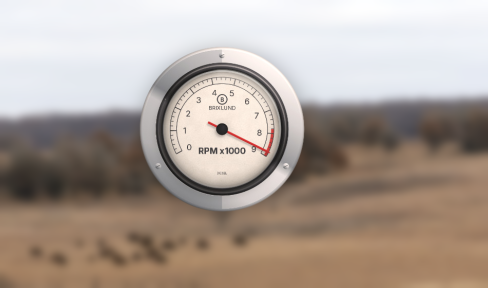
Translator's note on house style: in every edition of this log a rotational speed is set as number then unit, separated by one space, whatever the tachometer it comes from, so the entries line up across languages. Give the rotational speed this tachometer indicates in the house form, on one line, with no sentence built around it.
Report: 8800 rpm
